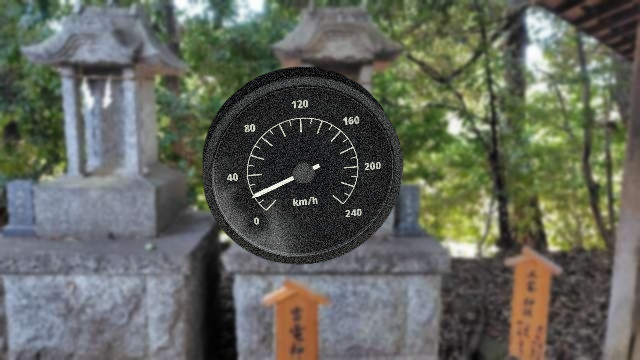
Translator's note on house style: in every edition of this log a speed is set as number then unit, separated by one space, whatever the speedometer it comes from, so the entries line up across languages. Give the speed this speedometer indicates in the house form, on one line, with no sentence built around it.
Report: 20 km/h
